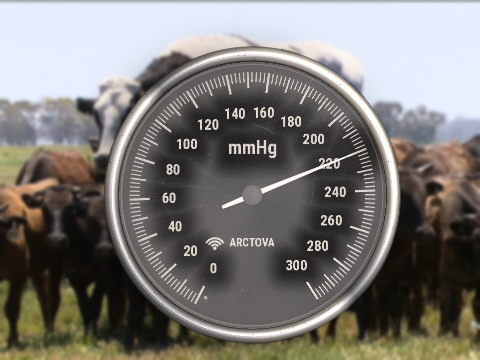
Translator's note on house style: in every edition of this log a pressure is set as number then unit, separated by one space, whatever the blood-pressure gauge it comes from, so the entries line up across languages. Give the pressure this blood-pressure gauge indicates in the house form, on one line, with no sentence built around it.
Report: 220 mmHg
